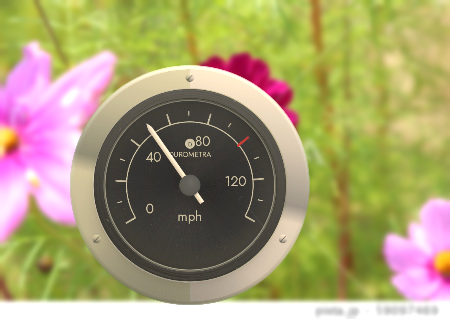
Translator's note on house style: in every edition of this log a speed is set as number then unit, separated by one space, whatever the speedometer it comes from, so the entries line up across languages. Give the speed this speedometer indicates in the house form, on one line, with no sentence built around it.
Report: 50 mph
